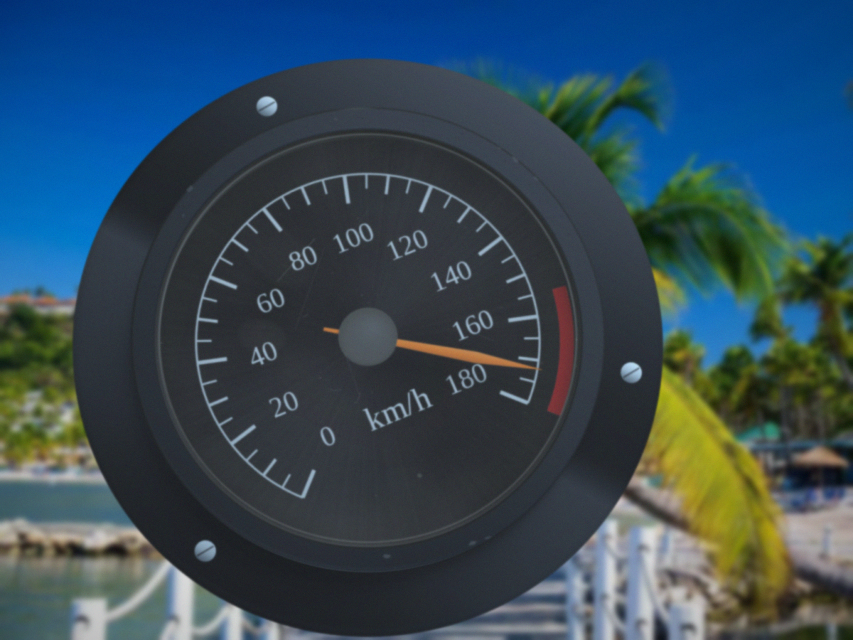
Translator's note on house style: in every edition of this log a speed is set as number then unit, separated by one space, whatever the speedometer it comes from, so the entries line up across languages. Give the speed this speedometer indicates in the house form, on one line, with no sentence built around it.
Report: 172.5 km/h
